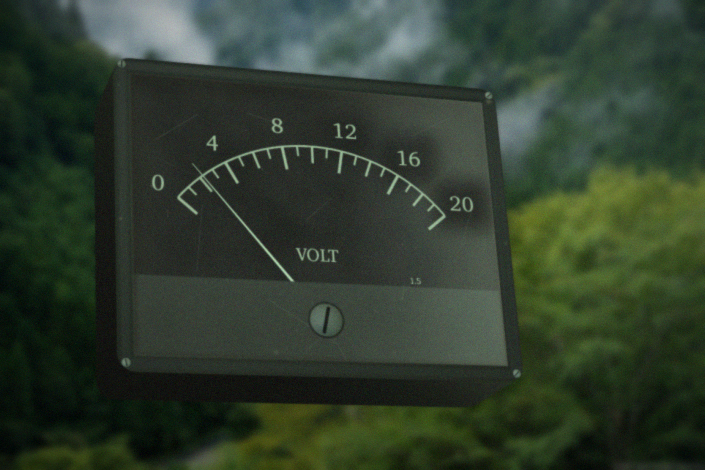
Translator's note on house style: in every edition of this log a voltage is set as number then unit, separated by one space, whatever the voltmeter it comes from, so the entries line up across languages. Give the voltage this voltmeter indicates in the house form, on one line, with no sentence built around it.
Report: 2 V
